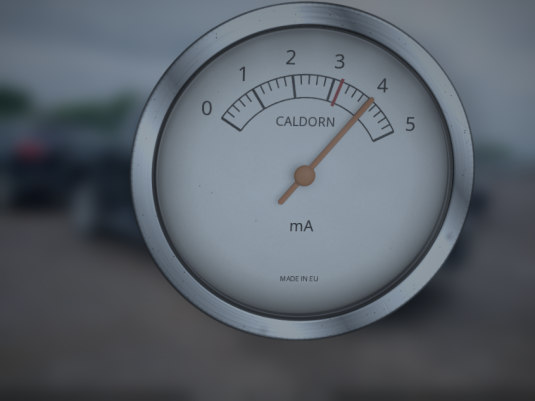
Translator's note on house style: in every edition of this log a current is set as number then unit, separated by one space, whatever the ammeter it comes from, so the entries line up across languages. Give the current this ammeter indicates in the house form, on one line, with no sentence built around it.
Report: 4 mA
